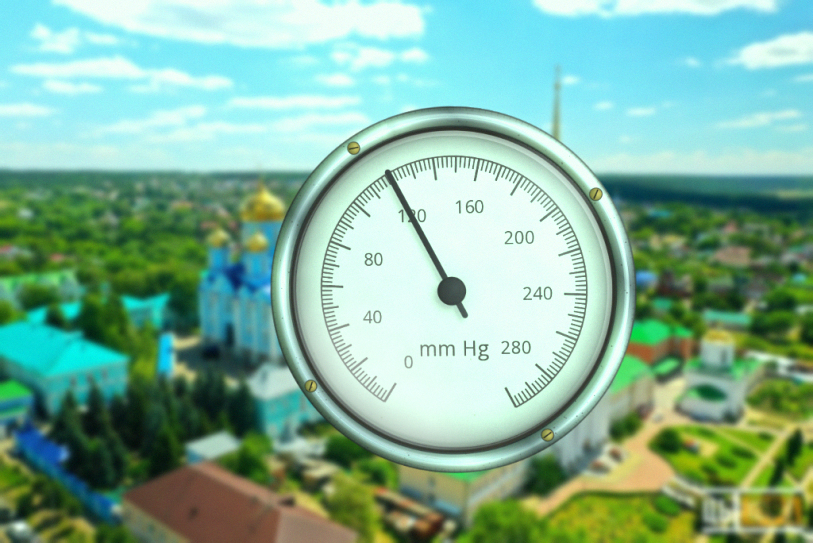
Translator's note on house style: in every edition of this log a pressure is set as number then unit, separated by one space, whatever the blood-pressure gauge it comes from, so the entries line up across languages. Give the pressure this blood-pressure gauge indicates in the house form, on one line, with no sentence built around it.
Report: 120 mmHg
